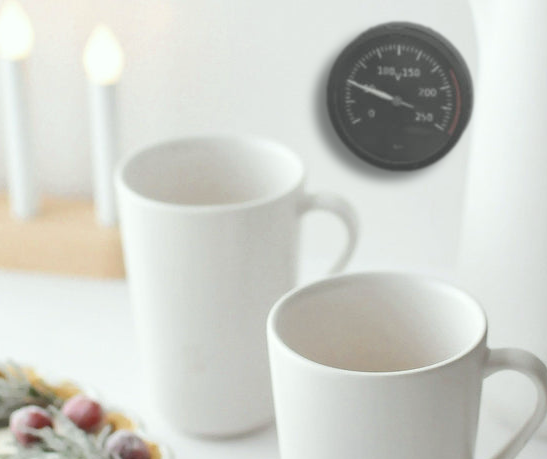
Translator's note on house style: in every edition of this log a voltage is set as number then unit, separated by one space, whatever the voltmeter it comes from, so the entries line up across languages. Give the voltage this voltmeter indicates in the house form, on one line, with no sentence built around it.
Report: 50 V
